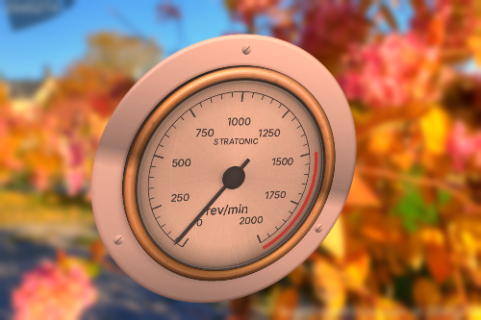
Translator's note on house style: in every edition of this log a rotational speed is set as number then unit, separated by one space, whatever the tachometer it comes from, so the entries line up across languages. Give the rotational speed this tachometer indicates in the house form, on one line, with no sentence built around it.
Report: 50 rpm
